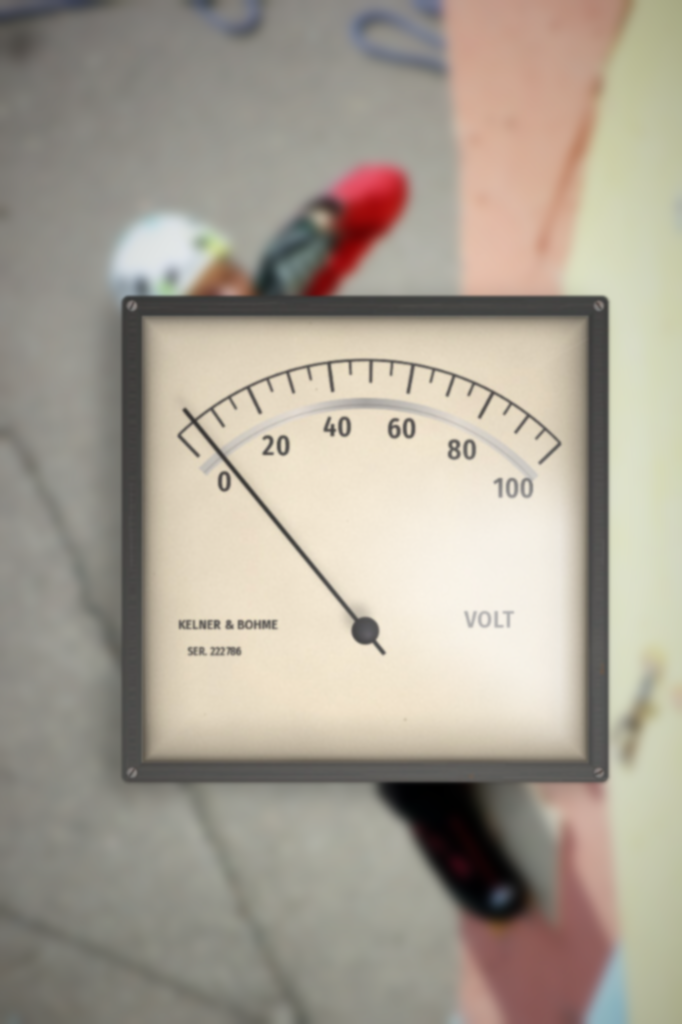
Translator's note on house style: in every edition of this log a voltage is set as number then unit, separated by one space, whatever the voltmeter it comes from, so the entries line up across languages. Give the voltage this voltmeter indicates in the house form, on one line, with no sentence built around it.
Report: 5 V
